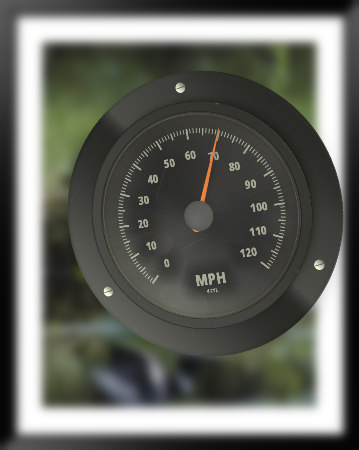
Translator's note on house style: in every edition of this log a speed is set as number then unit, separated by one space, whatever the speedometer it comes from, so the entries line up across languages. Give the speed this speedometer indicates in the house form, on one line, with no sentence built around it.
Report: 70 mph
